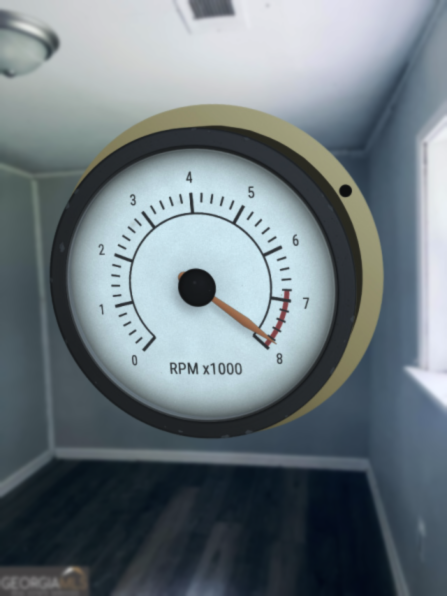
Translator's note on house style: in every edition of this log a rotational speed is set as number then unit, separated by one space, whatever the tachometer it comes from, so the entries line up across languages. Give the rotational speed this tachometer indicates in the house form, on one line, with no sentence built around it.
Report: 7800 rpm
